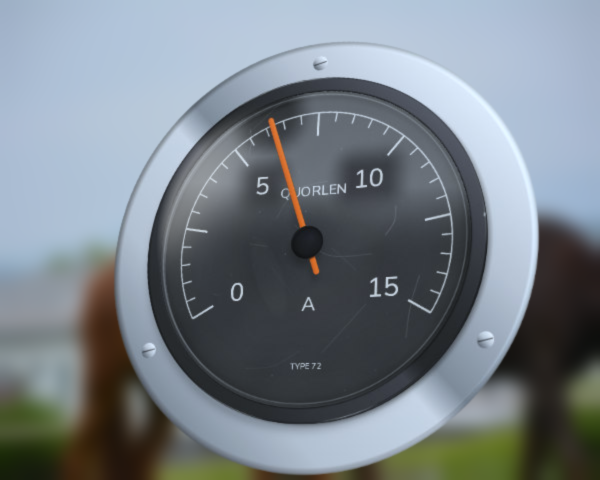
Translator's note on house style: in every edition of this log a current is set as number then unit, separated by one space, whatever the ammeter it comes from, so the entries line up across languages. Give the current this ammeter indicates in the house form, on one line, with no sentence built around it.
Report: 6.25 A
